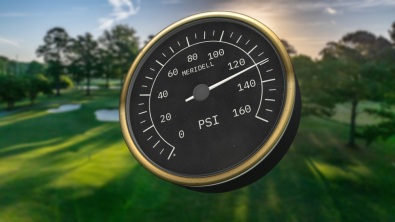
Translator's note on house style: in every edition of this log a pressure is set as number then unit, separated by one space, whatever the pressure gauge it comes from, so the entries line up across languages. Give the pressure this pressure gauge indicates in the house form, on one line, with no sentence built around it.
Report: 130 psi
